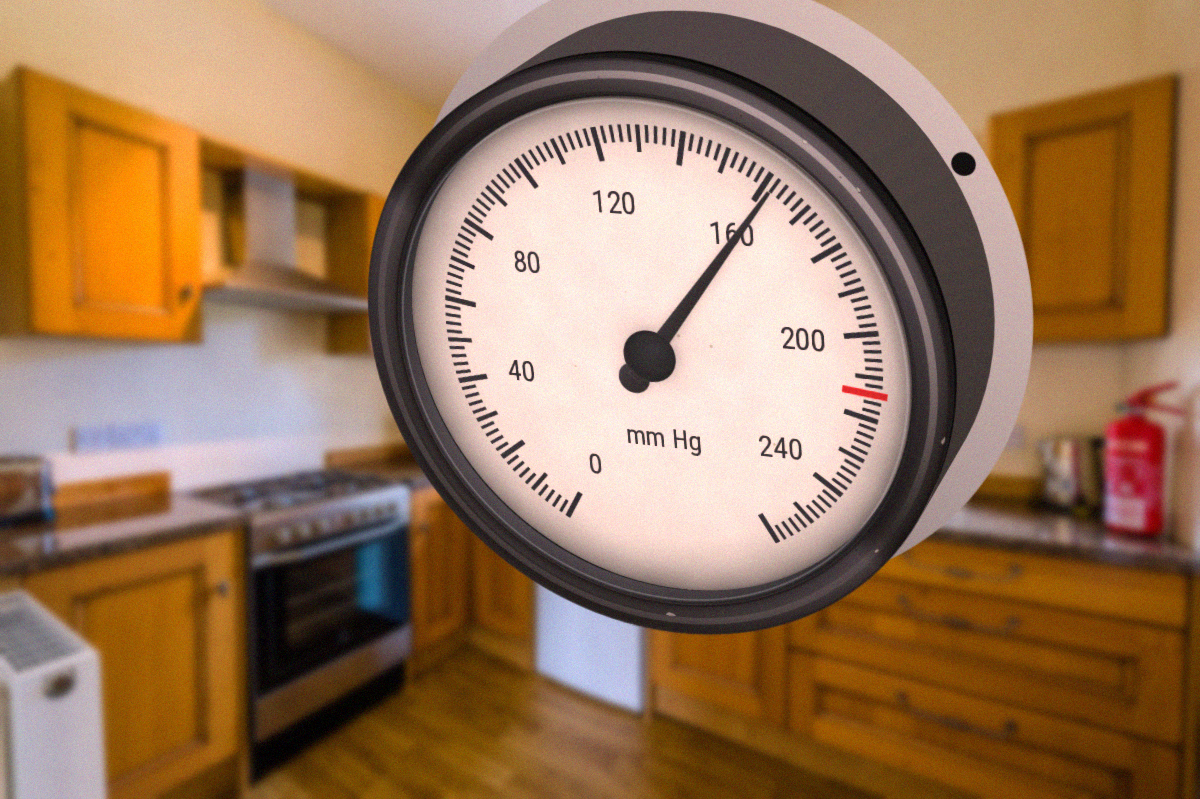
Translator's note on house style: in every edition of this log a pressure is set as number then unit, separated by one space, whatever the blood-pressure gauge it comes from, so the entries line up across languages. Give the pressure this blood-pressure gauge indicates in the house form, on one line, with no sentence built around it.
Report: 162 mmHg
